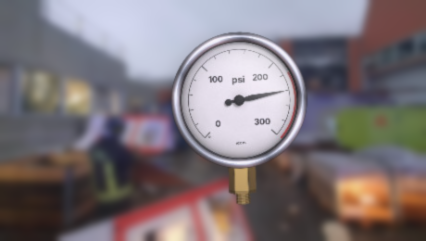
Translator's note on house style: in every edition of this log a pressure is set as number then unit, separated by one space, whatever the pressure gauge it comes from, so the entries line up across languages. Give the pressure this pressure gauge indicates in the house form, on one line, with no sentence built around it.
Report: 240 psi
